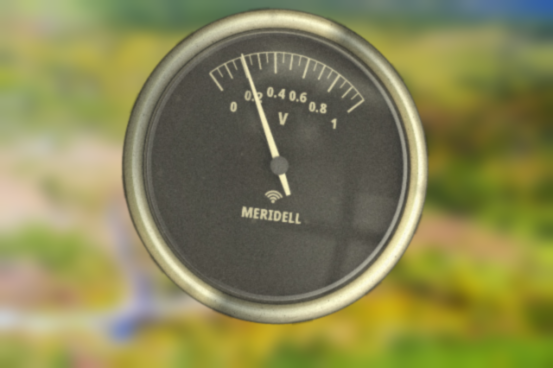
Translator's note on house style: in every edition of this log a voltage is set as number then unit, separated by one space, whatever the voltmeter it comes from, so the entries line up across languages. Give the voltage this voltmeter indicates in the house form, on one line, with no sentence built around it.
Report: 0.2 V
